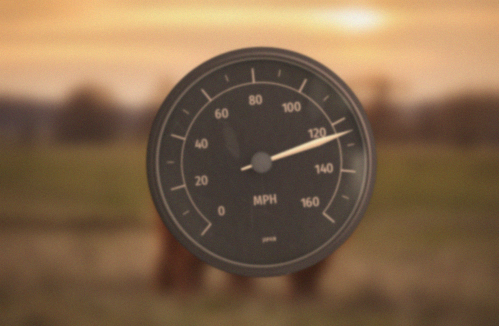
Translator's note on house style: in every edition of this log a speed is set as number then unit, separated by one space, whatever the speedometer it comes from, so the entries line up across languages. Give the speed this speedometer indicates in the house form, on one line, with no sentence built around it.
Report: 125 mph
